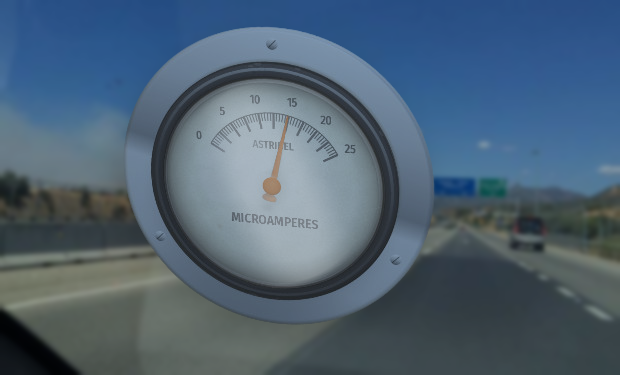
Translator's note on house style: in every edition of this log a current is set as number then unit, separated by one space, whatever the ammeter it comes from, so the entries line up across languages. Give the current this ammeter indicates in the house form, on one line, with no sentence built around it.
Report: 15 µA
